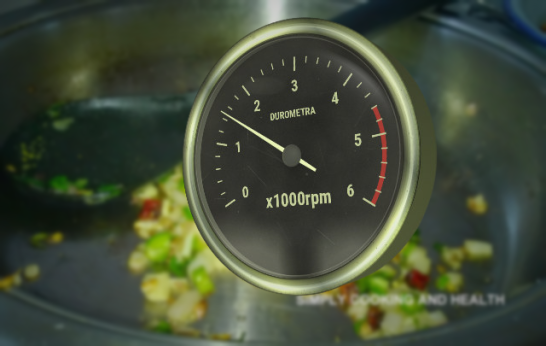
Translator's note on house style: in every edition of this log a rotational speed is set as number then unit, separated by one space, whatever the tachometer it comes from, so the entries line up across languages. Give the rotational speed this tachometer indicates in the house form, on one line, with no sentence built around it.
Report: 1500 rpm
